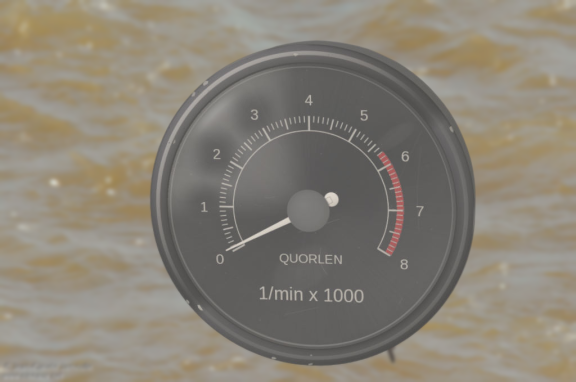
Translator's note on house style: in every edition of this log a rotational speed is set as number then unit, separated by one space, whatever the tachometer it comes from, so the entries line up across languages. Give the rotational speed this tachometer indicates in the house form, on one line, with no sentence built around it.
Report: 100 rpm
